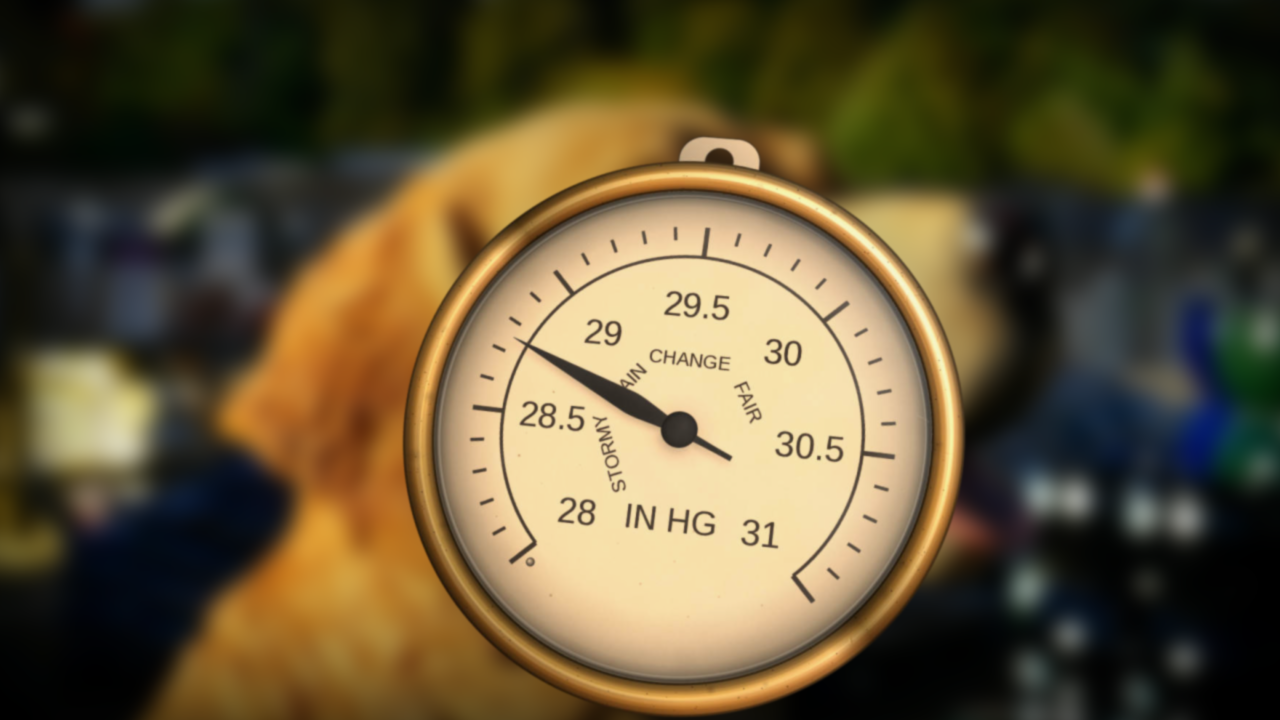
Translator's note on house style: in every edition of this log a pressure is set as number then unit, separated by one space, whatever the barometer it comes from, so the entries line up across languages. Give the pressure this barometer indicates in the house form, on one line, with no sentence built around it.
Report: 28.75 inHg
